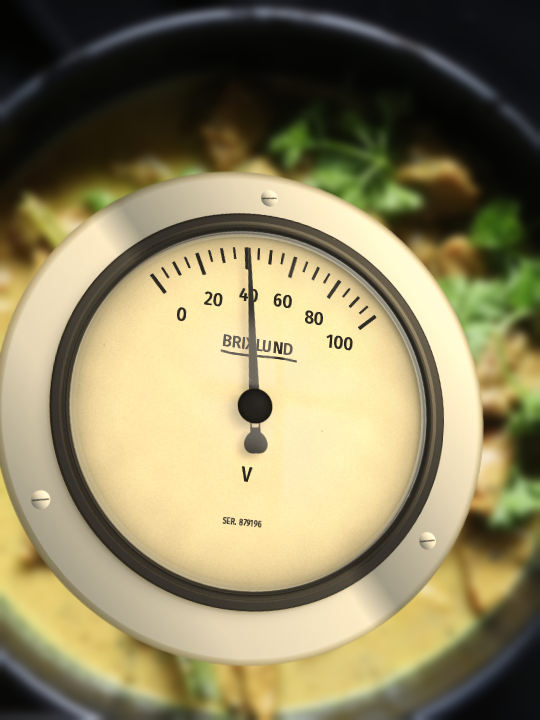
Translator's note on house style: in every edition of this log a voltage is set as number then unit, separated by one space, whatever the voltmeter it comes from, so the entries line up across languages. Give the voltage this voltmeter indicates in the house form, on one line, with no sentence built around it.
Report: 40 V
